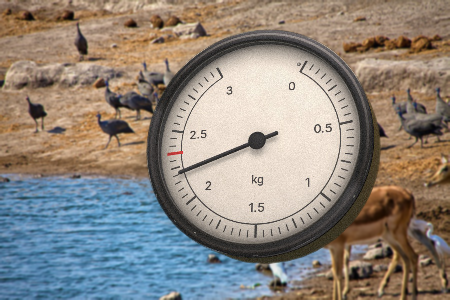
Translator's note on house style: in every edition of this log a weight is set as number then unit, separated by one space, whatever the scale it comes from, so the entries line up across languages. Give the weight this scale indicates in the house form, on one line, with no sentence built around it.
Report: 2.2 kg
